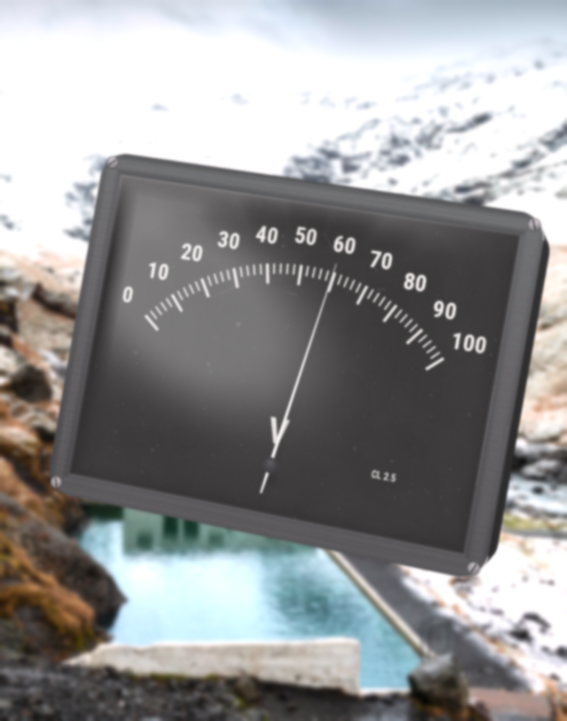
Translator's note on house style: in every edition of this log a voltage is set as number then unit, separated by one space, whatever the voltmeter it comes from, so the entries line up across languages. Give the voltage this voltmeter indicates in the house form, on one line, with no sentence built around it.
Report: 60 V
